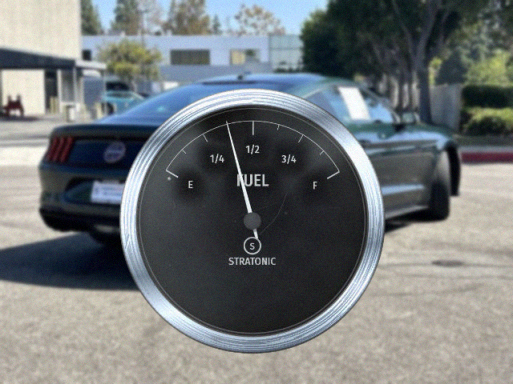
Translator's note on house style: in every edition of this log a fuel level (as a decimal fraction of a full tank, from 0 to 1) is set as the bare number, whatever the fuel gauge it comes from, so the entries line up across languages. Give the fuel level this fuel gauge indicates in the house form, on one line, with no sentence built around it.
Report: 0.375
